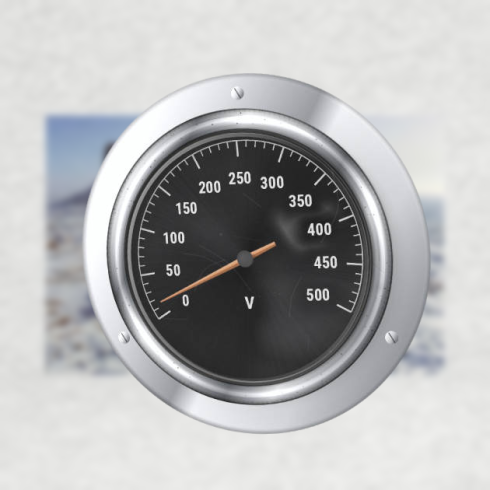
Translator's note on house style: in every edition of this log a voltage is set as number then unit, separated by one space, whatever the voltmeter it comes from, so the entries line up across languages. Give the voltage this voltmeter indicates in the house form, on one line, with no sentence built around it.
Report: 15 V
